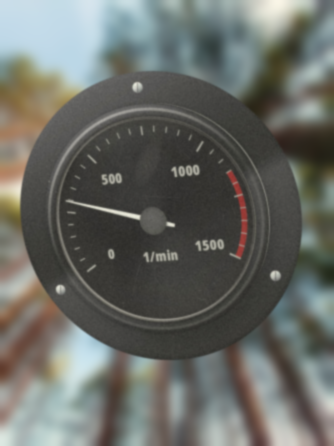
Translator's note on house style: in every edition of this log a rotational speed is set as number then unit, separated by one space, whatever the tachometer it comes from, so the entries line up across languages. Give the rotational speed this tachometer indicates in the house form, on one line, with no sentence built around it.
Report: 300 rpm
